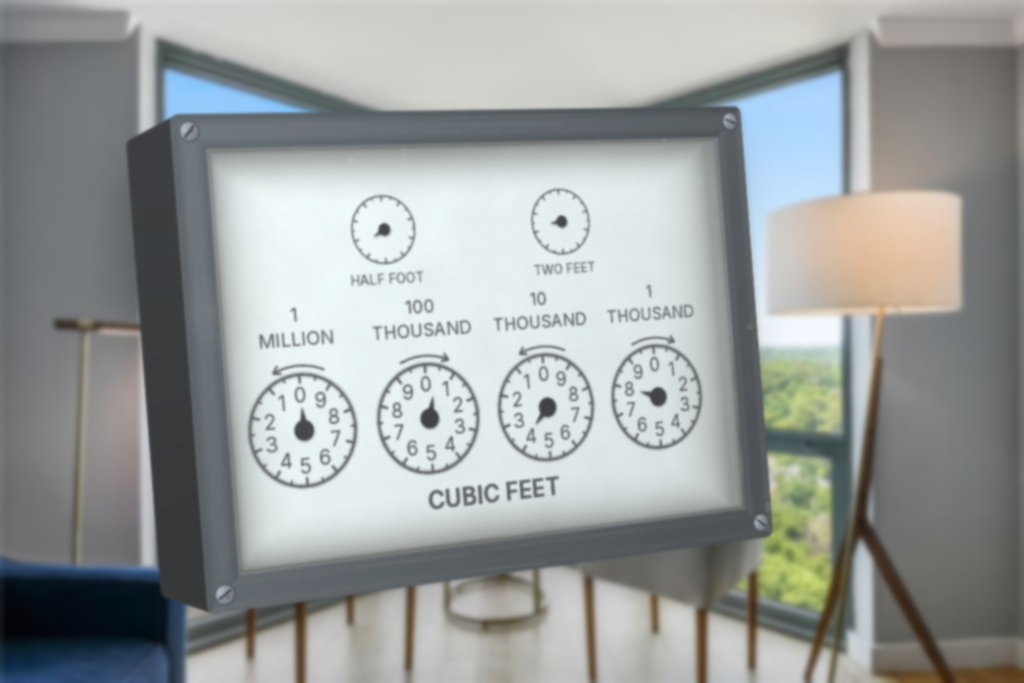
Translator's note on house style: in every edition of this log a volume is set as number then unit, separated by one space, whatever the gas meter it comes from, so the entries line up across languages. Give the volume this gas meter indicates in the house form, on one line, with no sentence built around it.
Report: 3800 ft³
